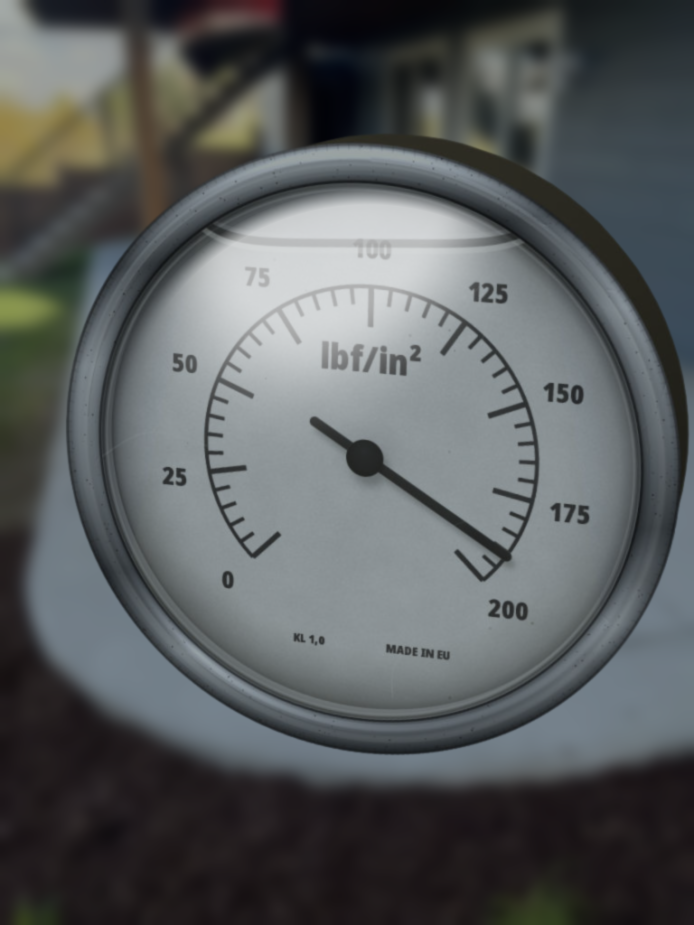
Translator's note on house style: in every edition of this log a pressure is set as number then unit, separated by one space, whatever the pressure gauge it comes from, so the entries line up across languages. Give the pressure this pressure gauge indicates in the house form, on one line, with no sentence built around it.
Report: 190 psi
